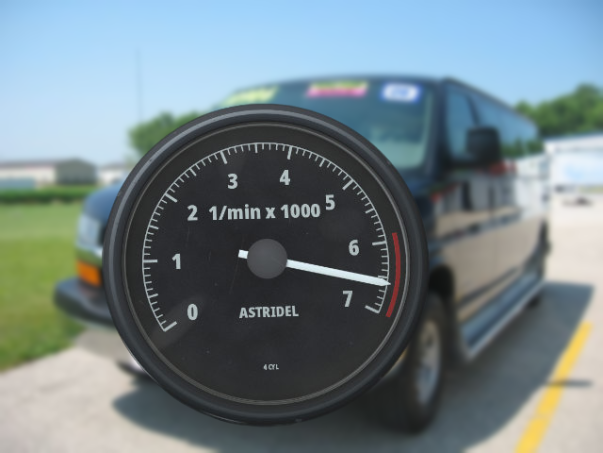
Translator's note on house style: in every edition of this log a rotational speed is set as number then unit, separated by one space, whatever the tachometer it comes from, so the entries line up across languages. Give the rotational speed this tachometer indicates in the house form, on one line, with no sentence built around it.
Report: 6600 rpm
